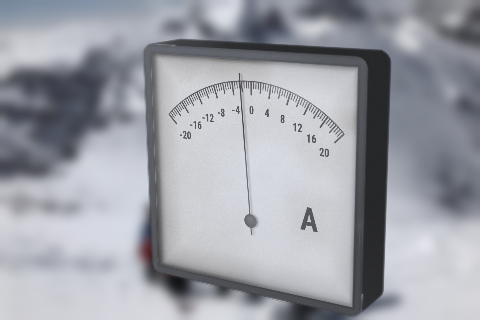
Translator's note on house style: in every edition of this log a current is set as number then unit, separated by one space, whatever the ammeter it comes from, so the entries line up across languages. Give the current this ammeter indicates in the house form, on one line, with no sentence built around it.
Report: -2 A
